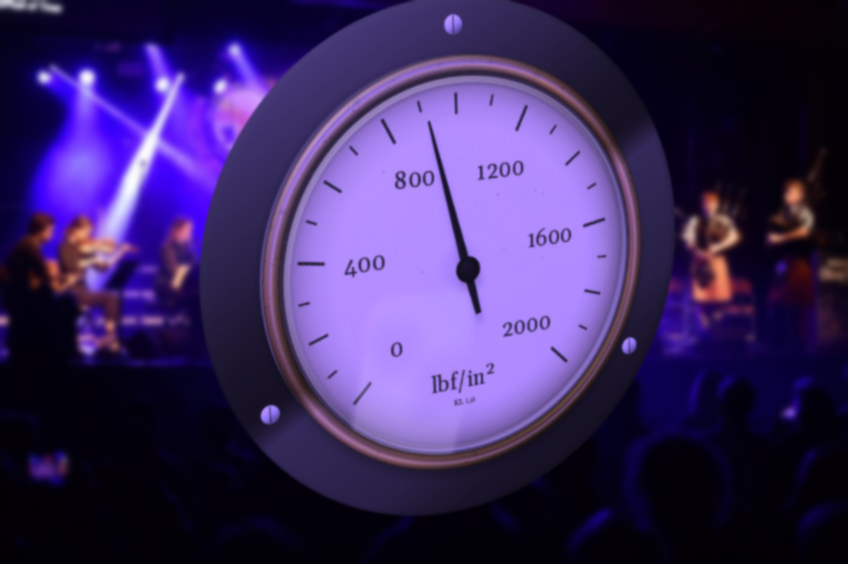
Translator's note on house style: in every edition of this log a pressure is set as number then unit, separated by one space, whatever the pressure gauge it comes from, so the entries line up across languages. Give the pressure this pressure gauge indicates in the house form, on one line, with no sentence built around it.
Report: 900 psi
